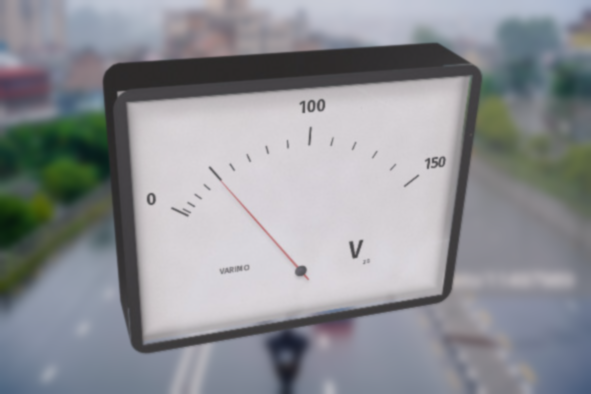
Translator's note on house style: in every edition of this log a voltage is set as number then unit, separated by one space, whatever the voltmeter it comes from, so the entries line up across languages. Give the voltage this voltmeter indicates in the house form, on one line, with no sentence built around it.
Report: 50 V
